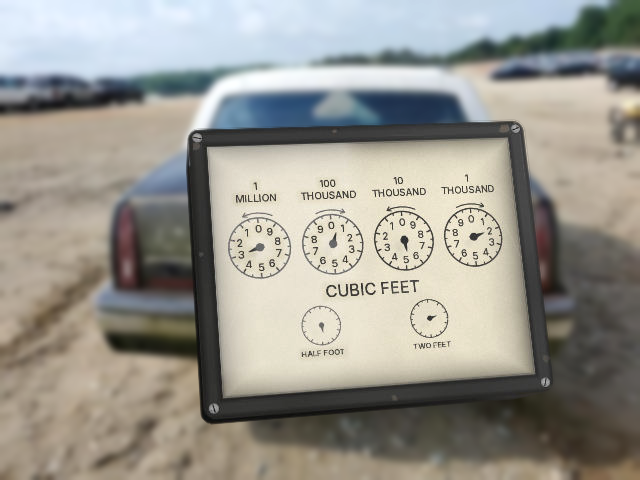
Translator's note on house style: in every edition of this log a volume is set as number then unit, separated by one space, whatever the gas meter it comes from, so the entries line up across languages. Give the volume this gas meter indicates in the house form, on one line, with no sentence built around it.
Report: 305200 ft³
